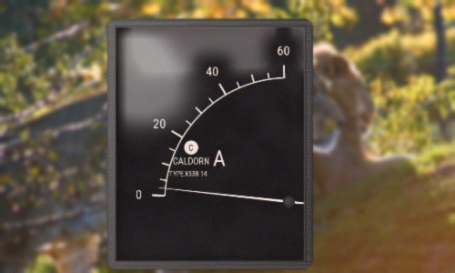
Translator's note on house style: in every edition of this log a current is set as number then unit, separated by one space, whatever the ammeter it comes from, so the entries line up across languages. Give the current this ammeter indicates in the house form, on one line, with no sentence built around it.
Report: 2.5 A
